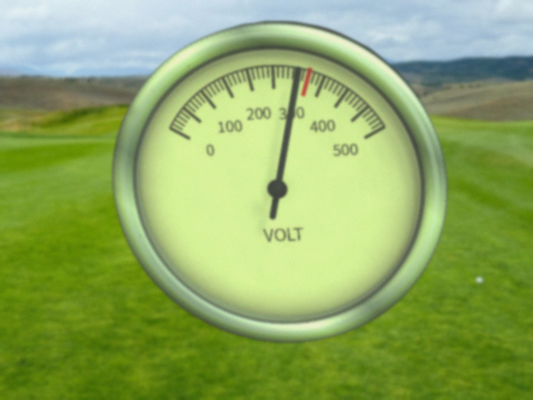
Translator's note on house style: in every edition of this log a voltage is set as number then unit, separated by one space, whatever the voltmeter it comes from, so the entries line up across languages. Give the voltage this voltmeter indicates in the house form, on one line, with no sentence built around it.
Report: 300 V
